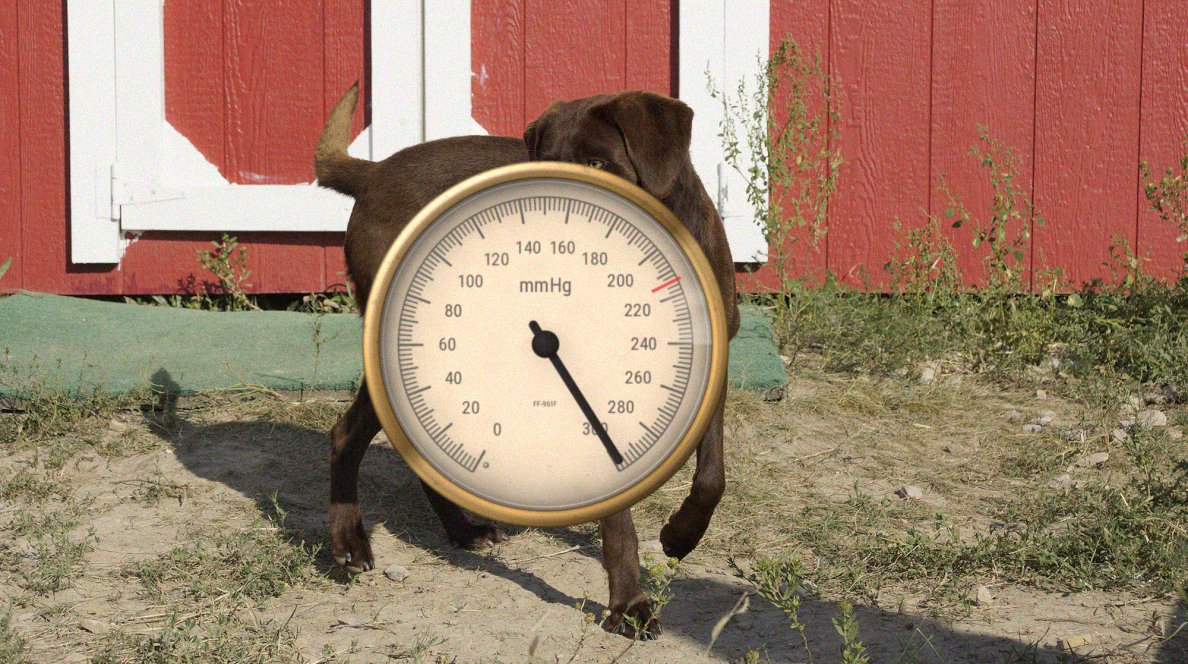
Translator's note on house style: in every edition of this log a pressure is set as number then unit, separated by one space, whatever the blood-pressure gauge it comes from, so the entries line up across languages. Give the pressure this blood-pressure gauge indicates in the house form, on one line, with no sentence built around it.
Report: 298 mmHg
